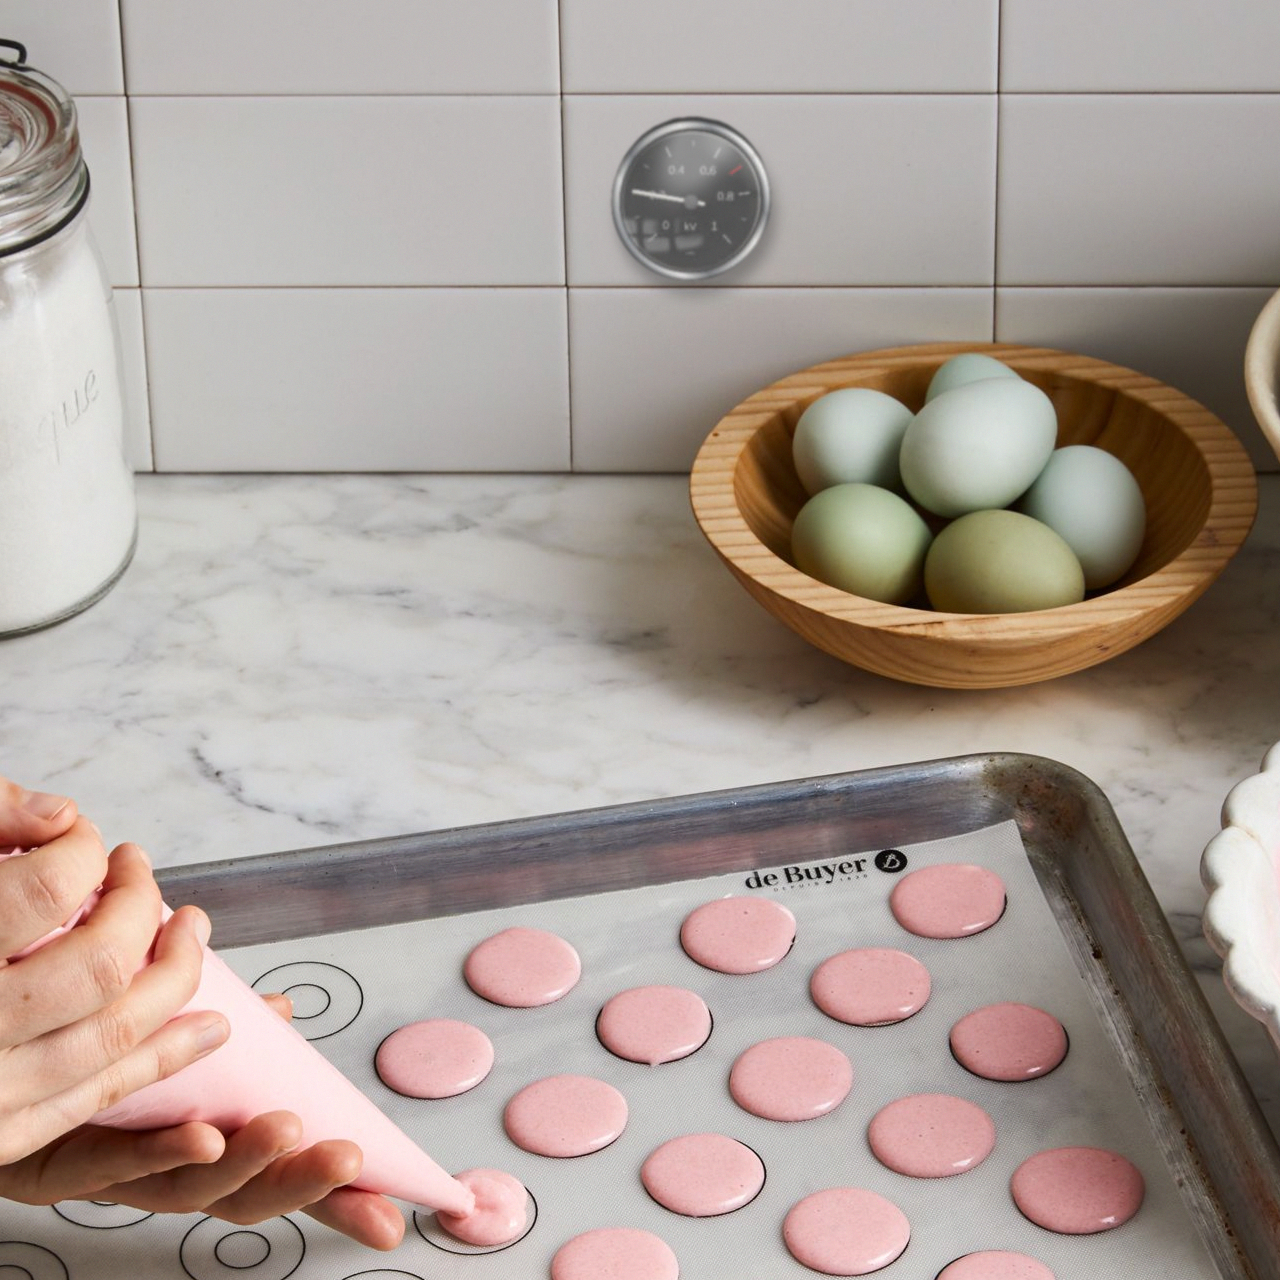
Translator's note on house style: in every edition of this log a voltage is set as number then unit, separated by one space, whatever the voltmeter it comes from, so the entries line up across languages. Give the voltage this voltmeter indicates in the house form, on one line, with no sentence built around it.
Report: 0.2 kV
